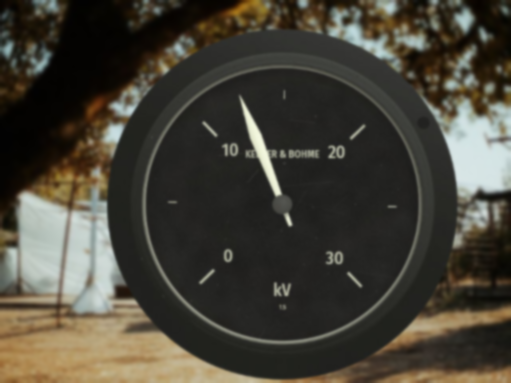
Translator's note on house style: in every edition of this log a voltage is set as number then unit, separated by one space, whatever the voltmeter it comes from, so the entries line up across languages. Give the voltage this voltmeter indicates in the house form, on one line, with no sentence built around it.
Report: 12.5 kV
